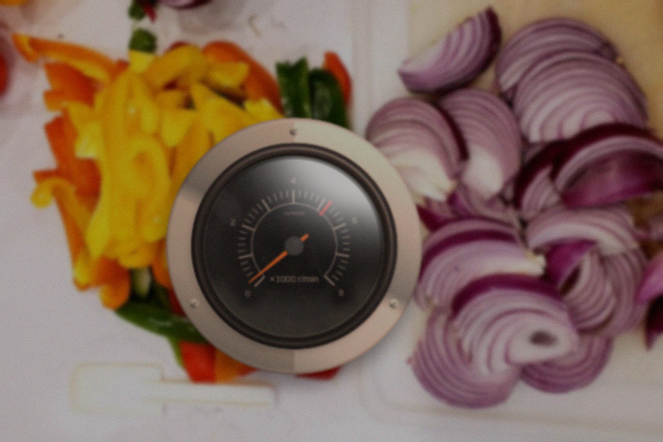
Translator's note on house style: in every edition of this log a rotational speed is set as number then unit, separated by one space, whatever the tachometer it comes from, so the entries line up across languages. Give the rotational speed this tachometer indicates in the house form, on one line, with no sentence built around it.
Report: 200 rpm
